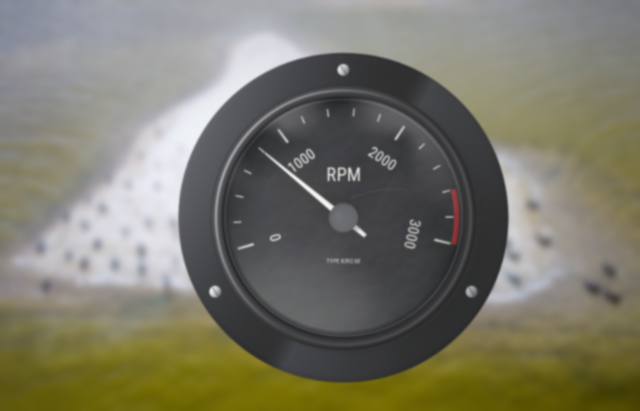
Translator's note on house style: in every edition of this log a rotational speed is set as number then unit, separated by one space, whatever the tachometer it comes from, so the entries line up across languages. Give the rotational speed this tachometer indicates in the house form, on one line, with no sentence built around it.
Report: 800 rpm
